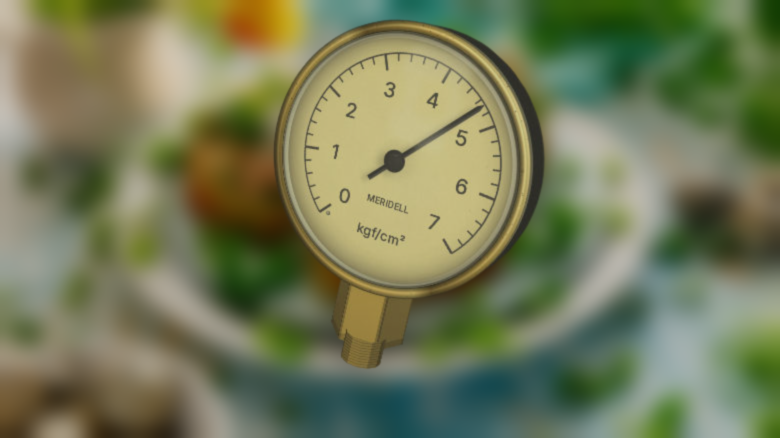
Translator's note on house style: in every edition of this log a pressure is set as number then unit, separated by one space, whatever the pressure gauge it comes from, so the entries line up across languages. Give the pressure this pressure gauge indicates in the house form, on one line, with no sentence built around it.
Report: 4.7 kg/cm²
